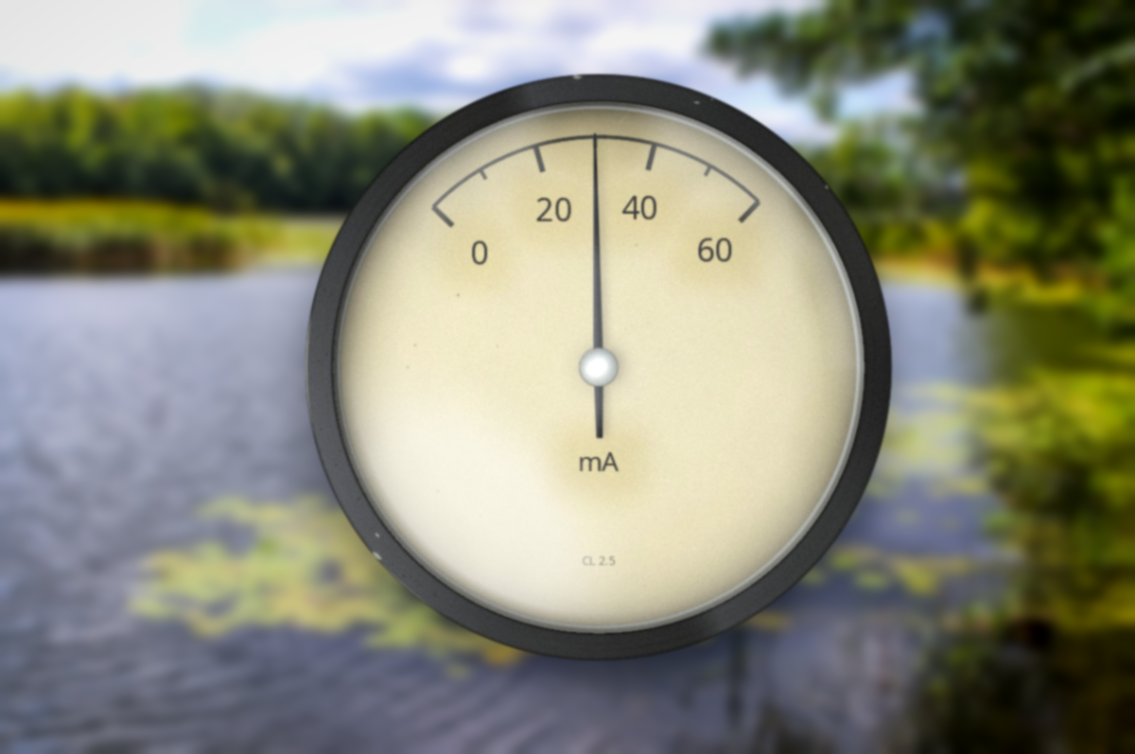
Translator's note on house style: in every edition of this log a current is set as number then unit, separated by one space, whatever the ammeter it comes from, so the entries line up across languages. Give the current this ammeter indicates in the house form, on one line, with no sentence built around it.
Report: 30 mA
